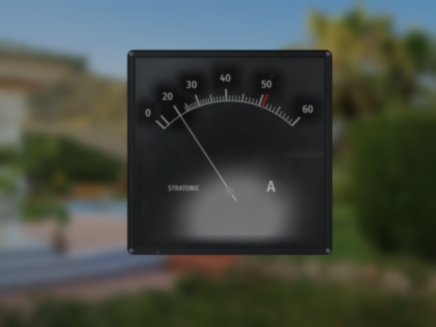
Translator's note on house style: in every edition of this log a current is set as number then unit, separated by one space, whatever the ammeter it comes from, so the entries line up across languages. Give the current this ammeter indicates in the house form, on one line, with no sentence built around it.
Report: 20 A
